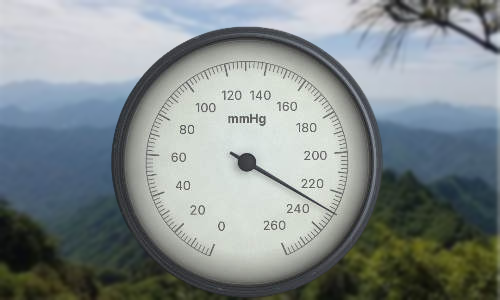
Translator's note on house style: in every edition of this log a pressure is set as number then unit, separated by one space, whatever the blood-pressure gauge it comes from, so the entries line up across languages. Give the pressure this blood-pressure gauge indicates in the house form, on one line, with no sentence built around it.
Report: 230 mmHg
